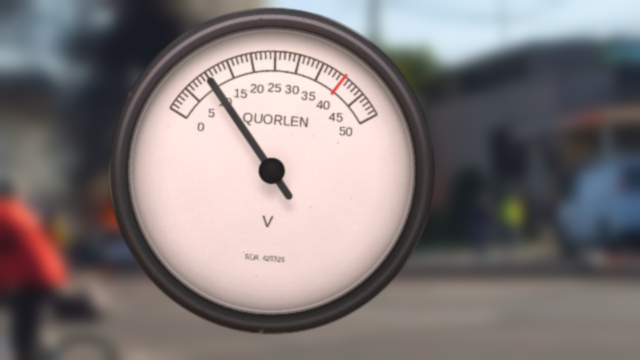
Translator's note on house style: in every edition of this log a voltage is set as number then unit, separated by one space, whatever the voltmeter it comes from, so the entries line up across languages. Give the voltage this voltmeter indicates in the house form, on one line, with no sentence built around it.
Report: 10 V
